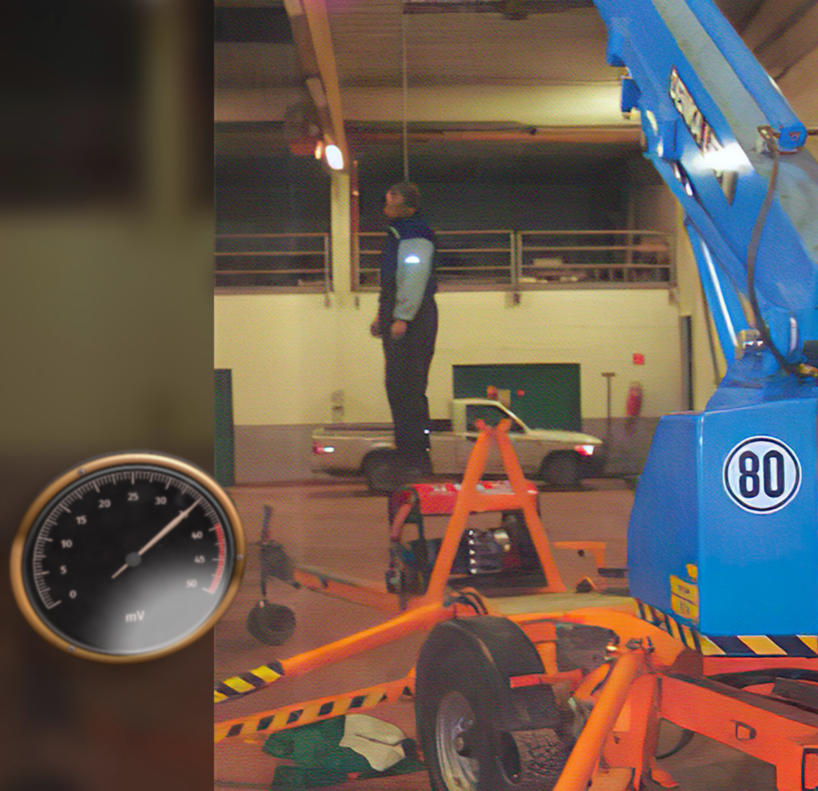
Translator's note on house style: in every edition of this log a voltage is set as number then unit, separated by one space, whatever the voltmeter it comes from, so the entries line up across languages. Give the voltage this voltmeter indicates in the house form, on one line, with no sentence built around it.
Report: 35 mV
